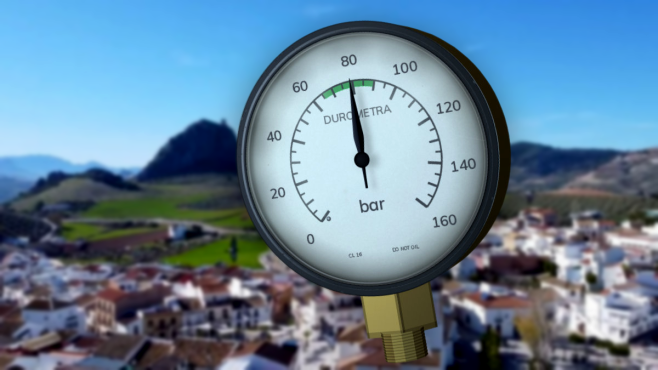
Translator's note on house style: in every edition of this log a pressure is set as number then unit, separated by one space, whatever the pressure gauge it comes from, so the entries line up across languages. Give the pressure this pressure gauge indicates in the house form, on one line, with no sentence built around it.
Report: 80 bar
